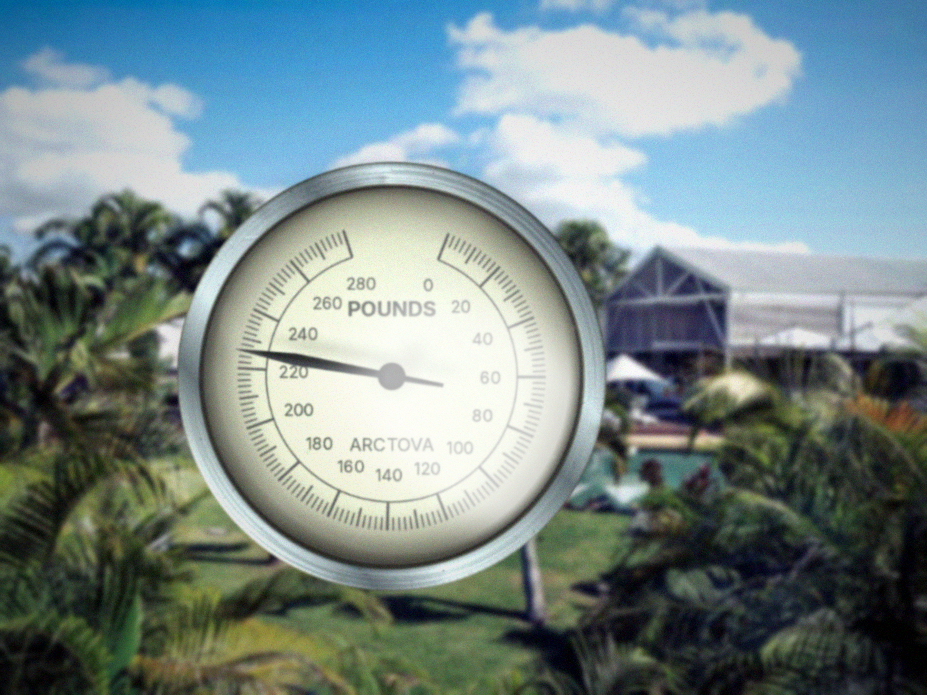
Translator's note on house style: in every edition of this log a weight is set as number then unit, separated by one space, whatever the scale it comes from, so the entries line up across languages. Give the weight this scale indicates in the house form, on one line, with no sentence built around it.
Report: 226 lb
